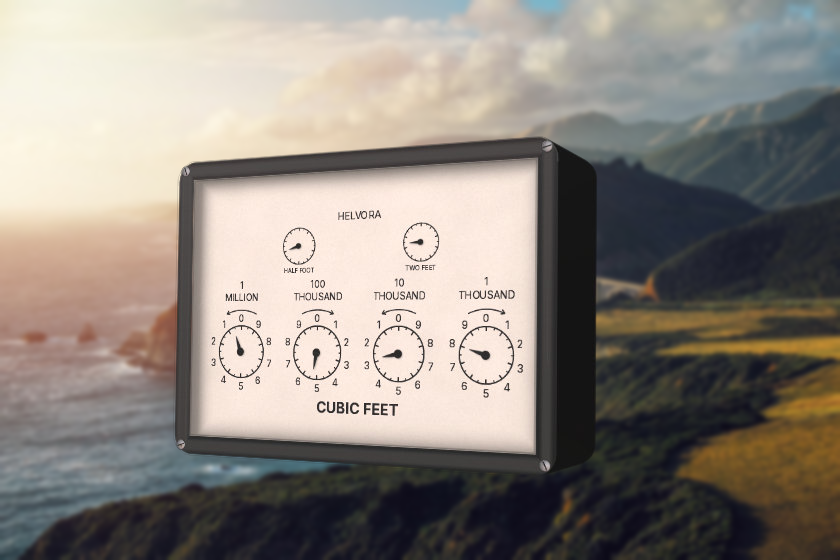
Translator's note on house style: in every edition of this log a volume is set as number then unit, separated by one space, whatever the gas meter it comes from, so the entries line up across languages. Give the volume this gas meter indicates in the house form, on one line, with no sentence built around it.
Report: 52800 ft³
